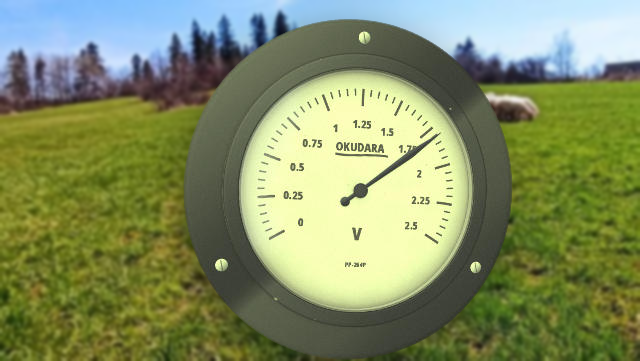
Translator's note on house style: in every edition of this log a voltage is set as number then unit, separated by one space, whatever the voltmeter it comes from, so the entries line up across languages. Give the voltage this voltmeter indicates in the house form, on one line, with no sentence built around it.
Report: 1.8 V
